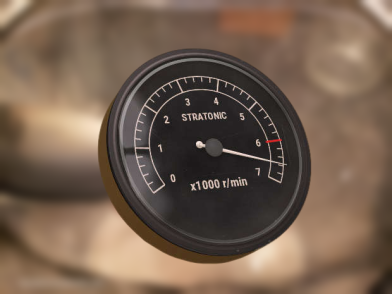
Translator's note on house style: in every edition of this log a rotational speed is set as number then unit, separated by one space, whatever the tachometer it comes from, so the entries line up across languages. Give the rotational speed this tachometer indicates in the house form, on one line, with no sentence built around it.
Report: 6600 rpm
